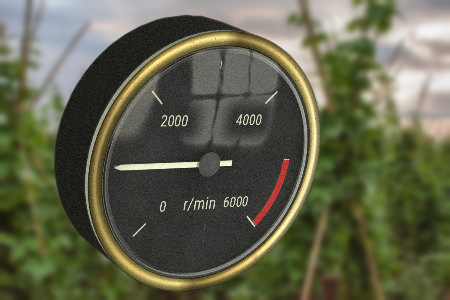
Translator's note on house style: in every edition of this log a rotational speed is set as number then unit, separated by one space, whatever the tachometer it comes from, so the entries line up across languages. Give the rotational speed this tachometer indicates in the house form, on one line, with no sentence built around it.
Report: 1000 rpm
